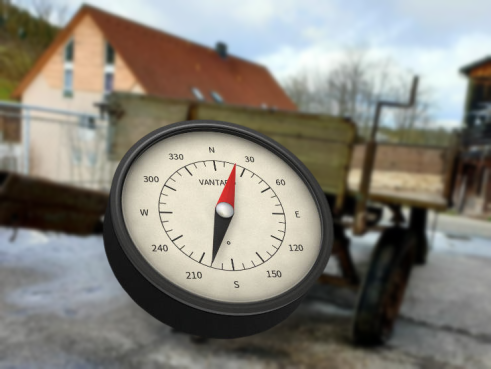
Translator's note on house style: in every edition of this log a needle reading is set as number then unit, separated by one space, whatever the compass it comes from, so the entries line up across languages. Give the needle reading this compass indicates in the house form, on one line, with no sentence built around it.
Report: 20 °
